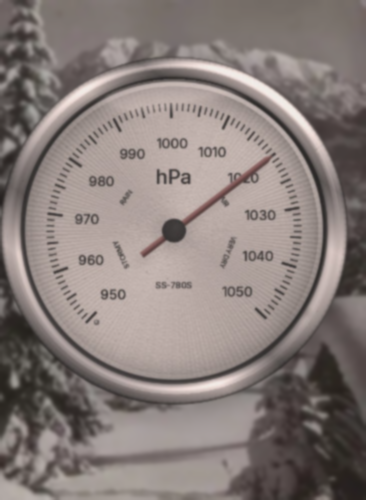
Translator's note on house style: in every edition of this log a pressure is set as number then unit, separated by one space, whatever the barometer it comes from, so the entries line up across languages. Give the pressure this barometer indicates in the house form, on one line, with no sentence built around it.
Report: 1020 hPa
